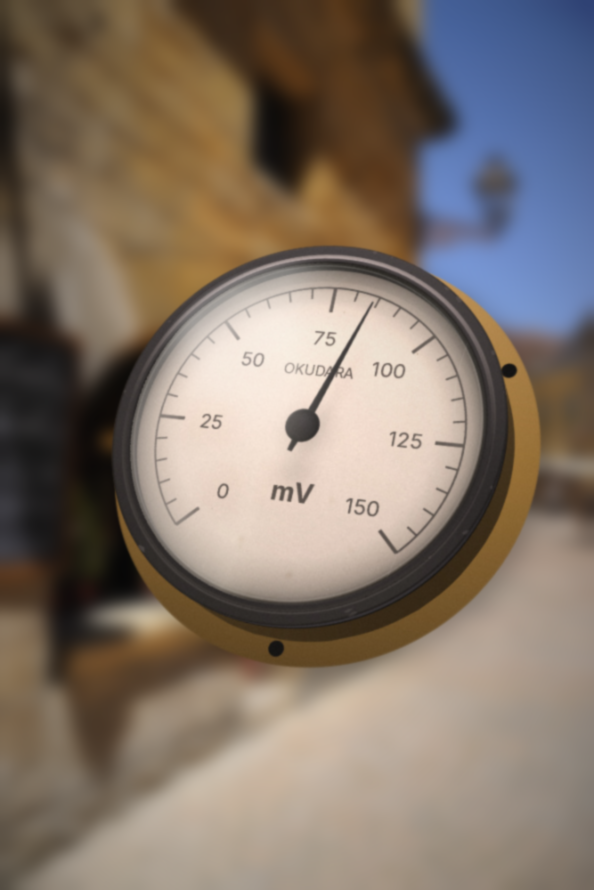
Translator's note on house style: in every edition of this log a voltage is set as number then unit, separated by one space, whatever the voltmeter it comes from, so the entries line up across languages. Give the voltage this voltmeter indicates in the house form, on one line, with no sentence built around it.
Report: 85 mV
